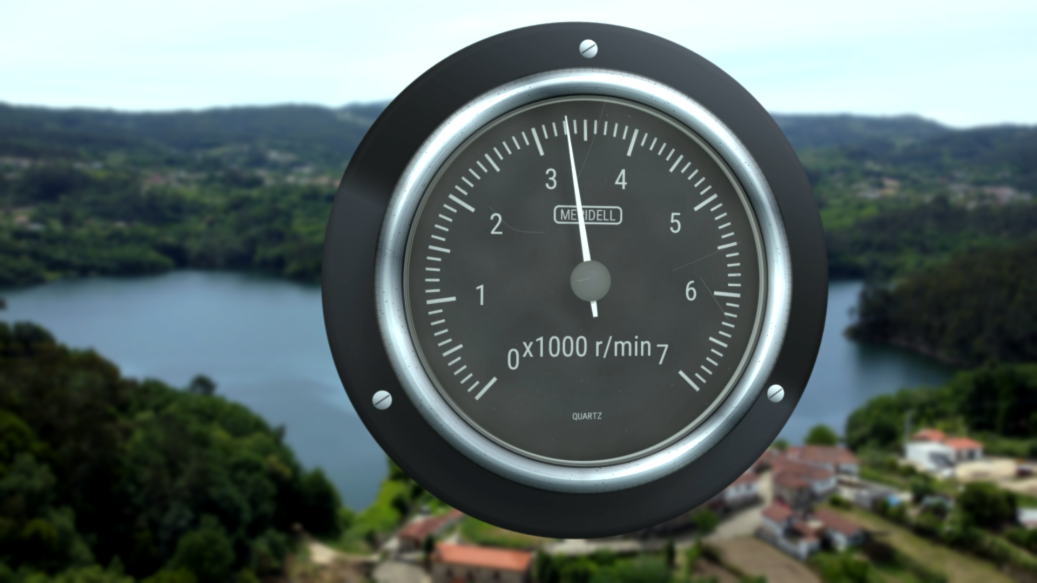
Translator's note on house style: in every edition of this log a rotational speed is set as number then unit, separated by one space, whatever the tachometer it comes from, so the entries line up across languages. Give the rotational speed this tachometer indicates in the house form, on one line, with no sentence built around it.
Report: 3300 rpm
